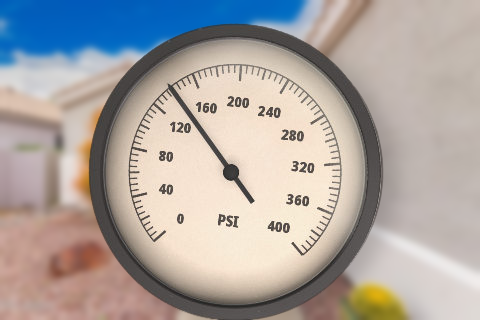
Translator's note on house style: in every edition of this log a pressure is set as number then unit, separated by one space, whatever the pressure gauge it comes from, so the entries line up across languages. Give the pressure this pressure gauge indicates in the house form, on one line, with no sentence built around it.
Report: 140 psi
